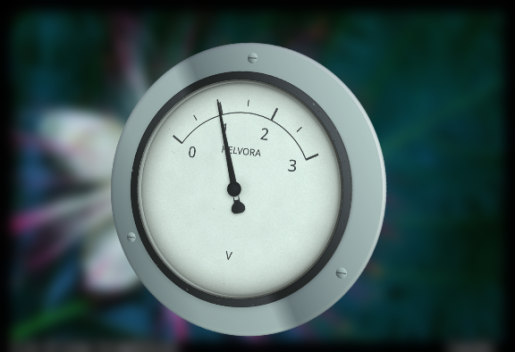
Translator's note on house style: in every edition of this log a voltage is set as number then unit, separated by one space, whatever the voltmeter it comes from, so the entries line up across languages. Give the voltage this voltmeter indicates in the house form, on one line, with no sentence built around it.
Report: 1 V
